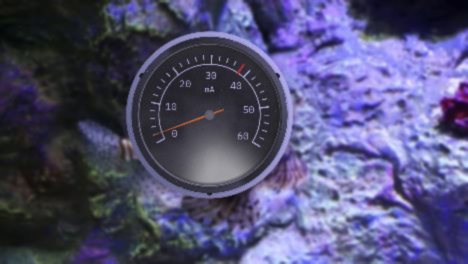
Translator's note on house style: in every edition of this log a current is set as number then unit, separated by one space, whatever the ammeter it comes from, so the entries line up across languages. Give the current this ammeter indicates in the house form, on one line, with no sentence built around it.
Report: 2 mA
